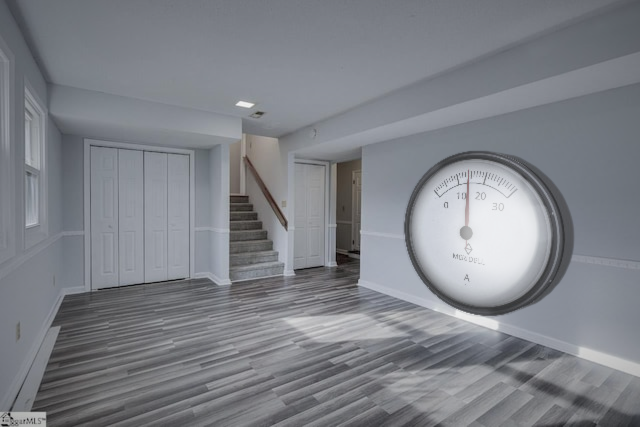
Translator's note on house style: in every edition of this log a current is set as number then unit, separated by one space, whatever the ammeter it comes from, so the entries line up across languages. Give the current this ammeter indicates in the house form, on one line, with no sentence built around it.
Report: 15 A
